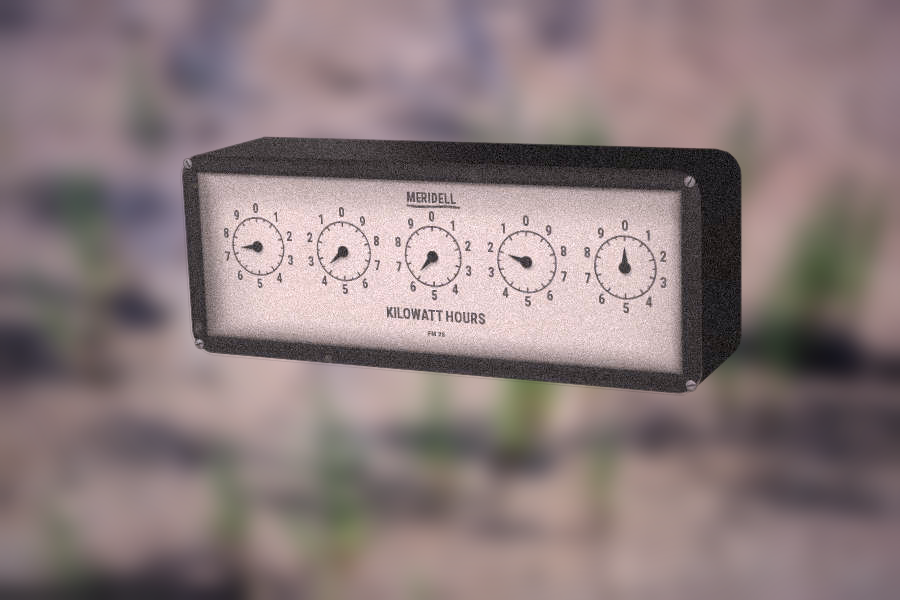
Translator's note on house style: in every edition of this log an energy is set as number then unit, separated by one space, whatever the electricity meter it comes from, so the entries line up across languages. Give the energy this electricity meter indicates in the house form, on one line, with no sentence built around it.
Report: 73620 kWh
